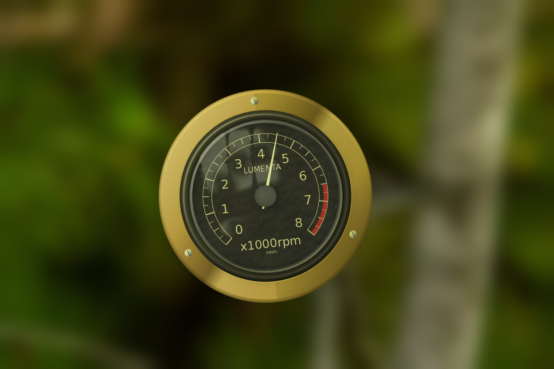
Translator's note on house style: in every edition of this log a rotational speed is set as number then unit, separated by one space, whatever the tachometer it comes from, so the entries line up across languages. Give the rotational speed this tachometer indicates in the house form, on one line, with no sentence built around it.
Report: 4500 rpm
